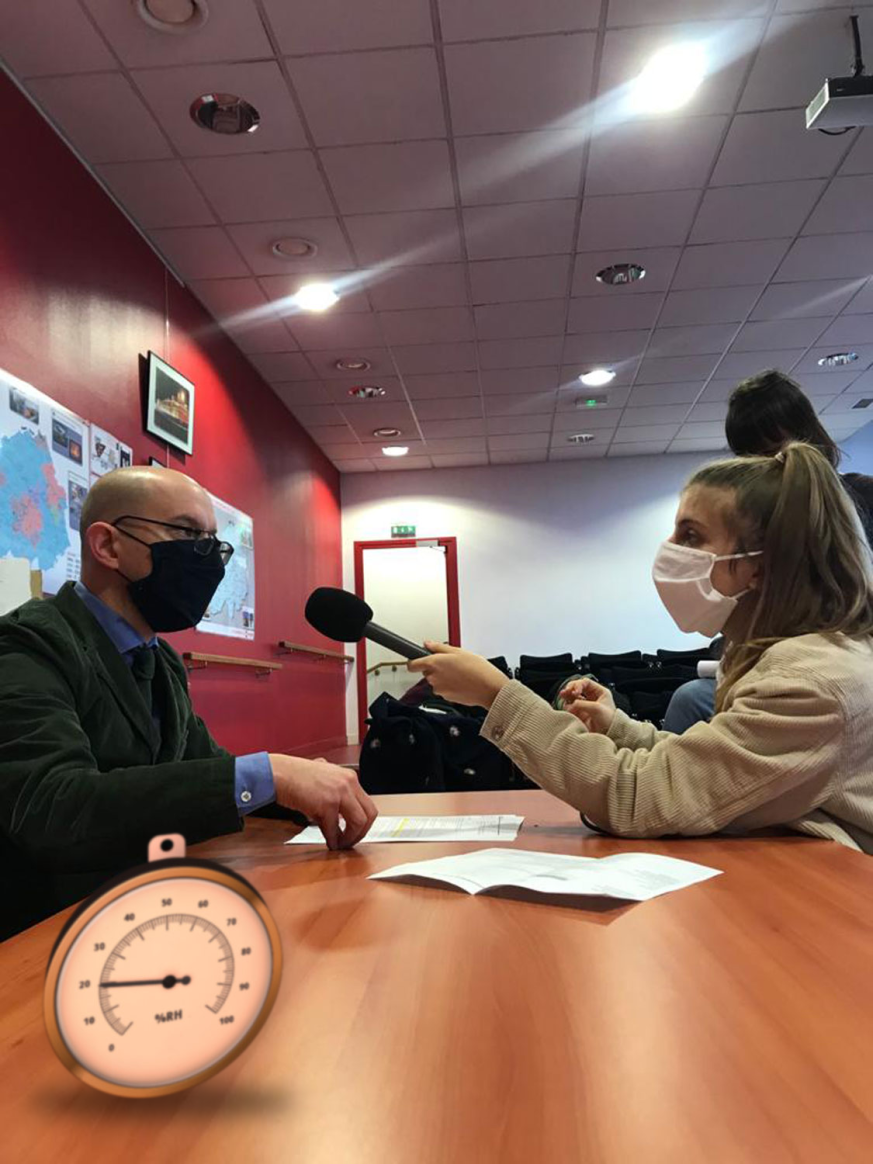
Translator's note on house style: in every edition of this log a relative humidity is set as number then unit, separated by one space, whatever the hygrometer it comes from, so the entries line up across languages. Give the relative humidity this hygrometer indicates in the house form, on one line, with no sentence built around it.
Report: 20 %
